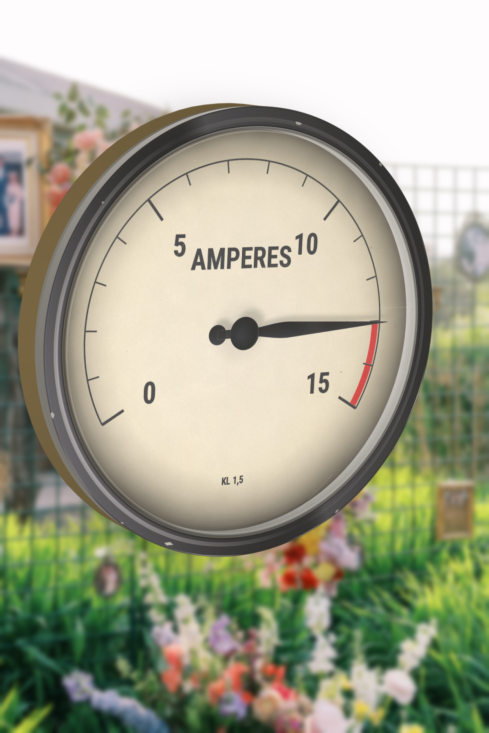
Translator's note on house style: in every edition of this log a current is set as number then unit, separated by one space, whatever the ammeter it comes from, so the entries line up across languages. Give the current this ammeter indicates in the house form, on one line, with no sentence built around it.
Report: 13 A
